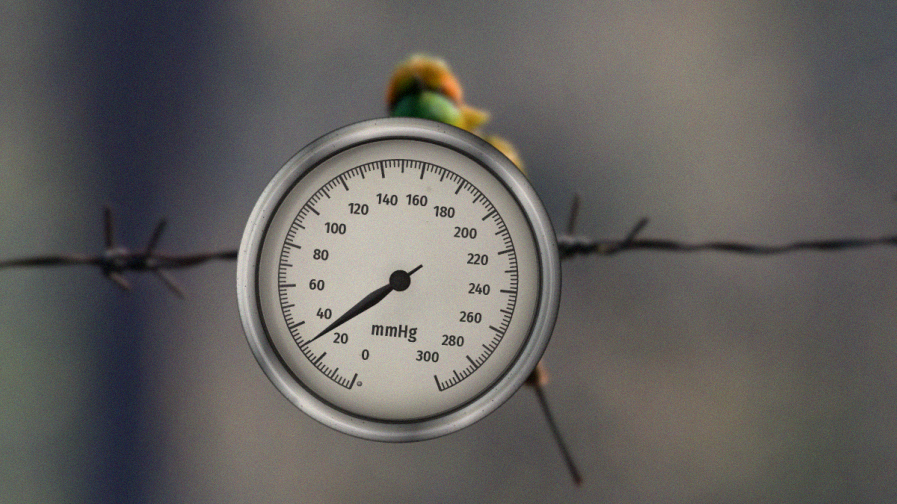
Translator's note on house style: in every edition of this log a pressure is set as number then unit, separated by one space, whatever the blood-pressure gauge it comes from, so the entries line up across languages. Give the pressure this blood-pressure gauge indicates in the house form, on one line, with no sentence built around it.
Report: 30 mmHg
